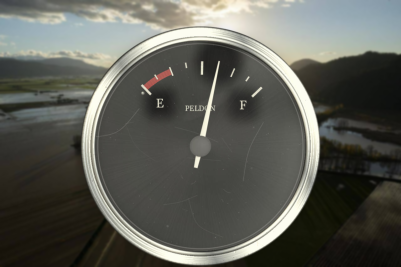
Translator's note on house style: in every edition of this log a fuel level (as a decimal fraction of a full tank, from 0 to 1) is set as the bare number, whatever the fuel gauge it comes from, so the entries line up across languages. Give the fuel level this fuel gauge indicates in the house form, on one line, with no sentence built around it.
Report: 0.625
